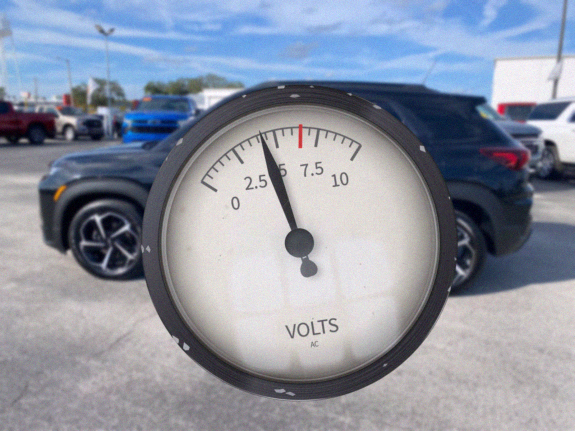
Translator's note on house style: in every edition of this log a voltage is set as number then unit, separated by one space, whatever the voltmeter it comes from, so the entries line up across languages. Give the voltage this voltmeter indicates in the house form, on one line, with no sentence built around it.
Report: 4.25 V
